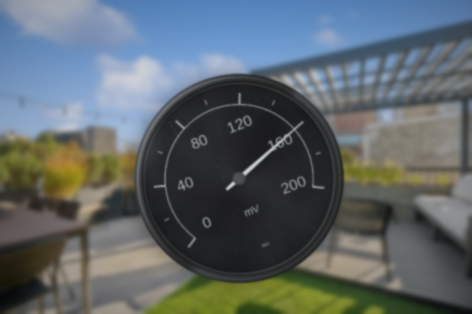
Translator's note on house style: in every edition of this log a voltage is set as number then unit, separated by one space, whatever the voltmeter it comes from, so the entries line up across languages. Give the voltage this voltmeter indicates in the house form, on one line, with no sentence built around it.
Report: 160 mV
